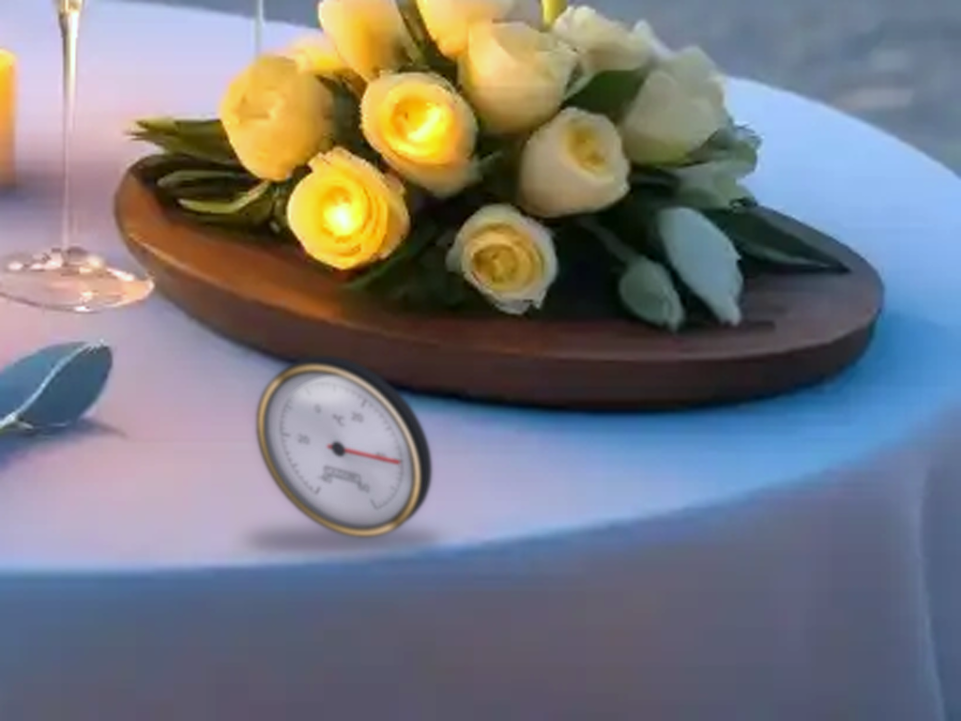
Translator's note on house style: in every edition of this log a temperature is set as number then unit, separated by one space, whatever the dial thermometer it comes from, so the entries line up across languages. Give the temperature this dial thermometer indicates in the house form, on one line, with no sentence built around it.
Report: 40 °C
